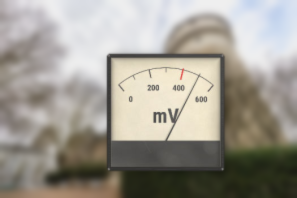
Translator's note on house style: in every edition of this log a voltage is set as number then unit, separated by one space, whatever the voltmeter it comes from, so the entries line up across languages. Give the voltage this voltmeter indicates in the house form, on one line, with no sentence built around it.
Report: 500 mV
